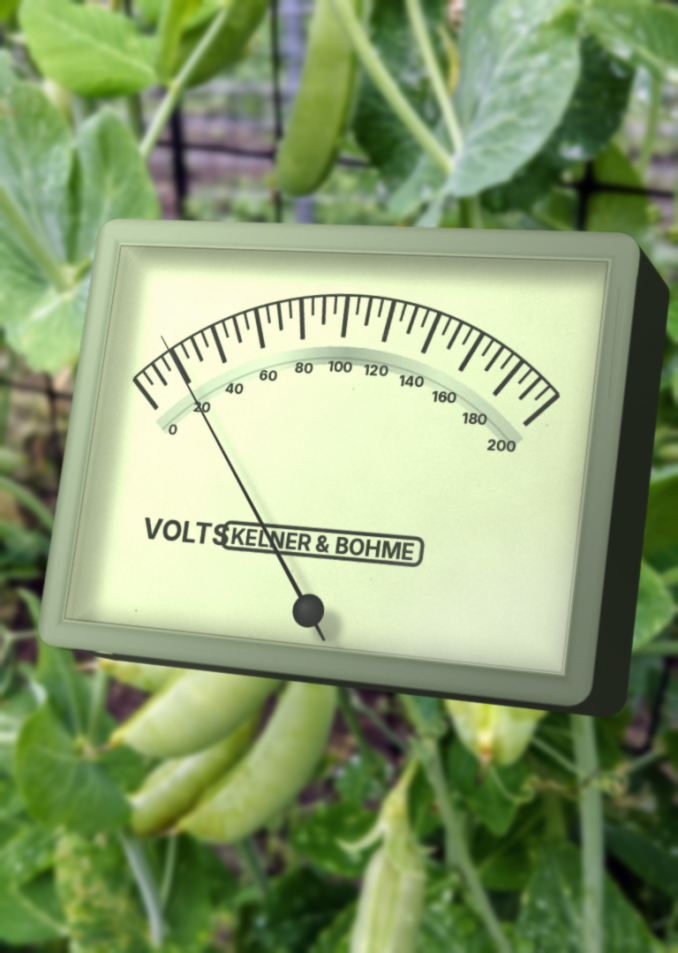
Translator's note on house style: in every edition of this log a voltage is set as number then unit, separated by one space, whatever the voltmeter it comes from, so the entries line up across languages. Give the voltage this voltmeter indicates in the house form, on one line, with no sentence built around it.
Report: 20 V
